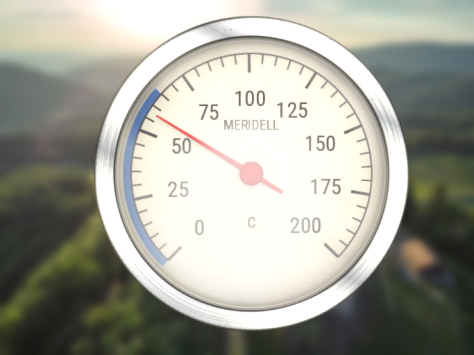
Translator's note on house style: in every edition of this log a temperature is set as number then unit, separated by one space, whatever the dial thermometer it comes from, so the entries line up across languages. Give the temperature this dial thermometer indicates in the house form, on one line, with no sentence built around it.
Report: 57.5 °C
